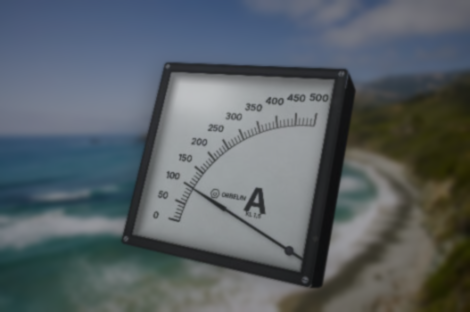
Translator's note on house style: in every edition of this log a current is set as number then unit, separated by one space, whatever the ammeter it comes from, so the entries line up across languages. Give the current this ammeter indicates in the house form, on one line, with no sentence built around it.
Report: 100 A
